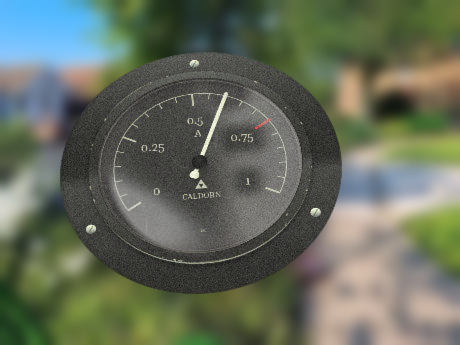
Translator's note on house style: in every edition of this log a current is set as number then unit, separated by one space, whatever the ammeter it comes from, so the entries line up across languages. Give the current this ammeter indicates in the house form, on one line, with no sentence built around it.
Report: 0.6 A
